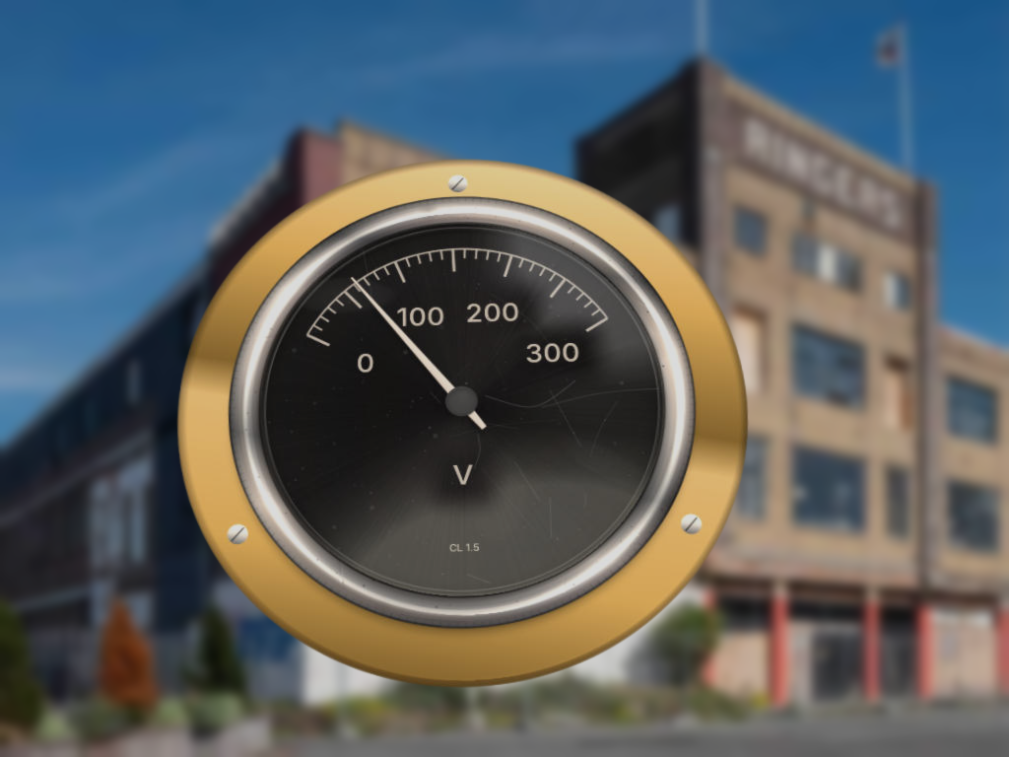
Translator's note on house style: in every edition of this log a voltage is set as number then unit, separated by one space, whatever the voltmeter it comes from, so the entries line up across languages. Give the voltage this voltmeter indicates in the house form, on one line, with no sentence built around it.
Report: 60 V
